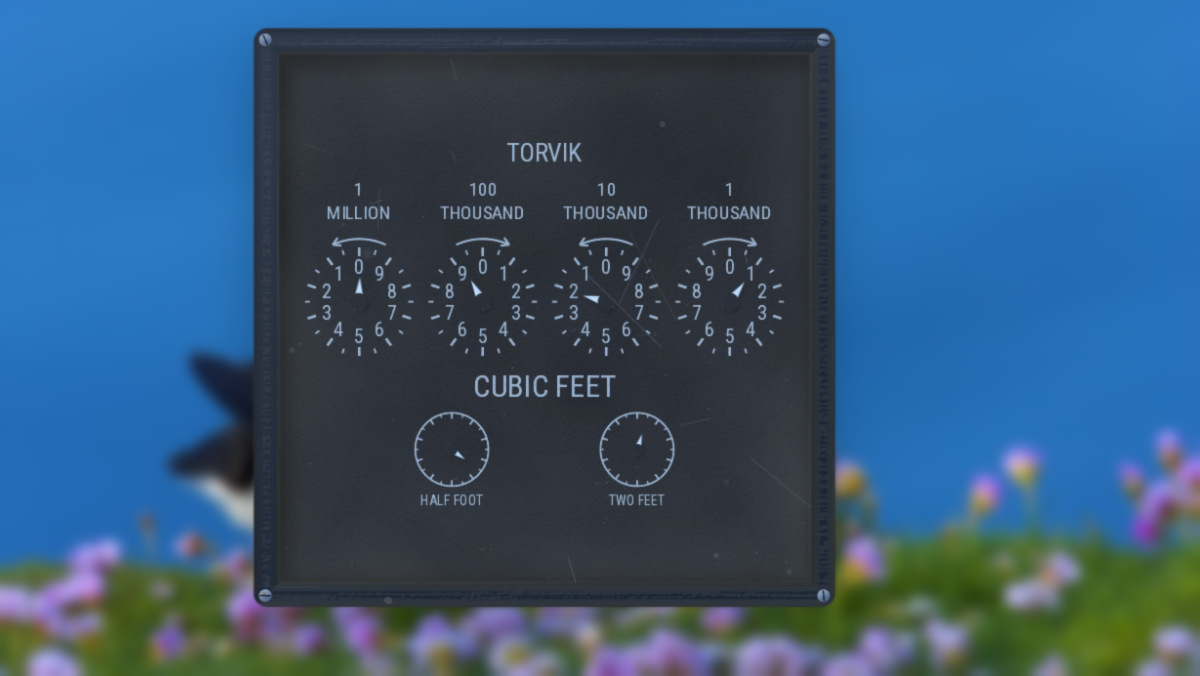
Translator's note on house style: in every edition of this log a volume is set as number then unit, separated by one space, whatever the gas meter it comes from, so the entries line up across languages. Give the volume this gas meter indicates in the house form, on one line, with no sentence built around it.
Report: 992100 ft³
